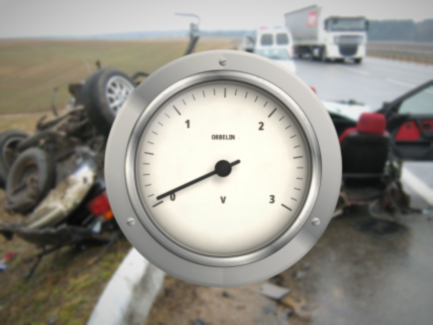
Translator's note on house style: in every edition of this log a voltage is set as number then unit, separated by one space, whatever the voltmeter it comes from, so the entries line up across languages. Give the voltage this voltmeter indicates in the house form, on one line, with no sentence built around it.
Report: 0.05 V
